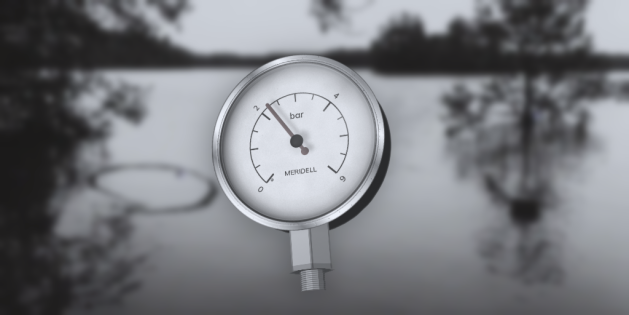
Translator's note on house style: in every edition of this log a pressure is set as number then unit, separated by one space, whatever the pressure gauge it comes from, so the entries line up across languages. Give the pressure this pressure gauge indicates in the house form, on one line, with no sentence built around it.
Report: 2.25 bar
